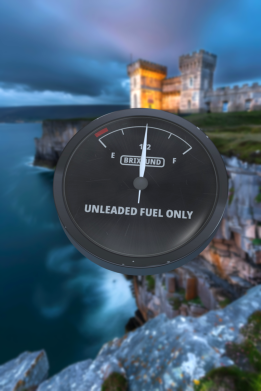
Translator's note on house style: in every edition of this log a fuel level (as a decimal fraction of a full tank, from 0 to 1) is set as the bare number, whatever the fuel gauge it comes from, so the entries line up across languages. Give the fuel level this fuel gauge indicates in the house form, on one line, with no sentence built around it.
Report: 0.5
